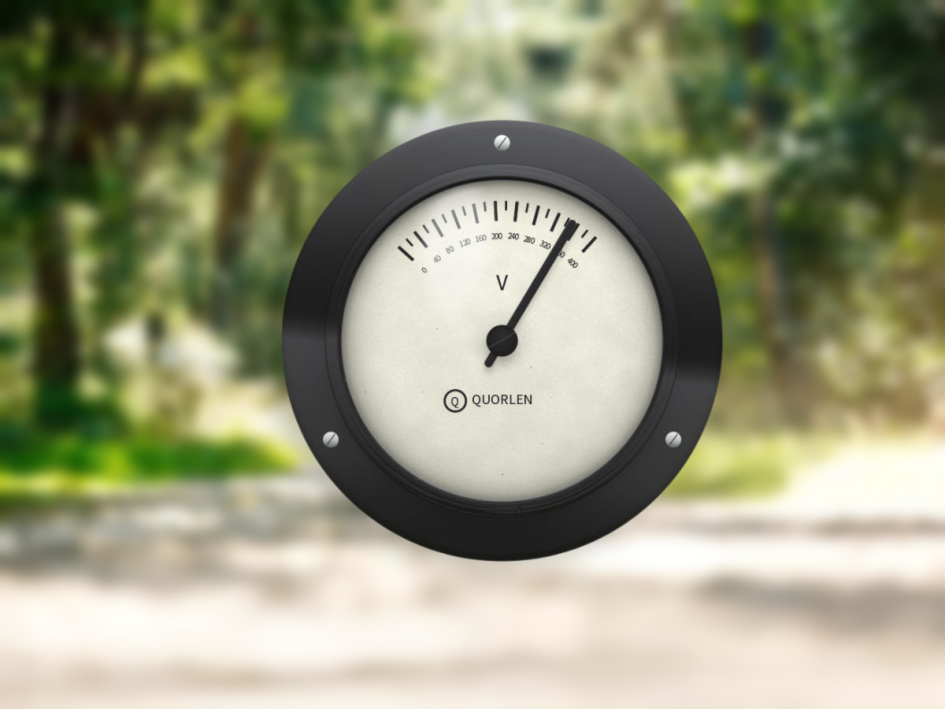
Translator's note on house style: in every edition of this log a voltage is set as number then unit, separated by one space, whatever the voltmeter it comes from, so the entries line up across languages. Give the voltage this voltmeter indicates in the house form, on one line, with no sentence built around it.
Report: 350 V
